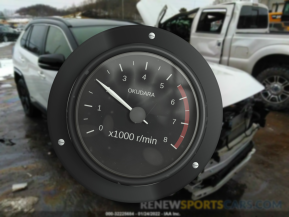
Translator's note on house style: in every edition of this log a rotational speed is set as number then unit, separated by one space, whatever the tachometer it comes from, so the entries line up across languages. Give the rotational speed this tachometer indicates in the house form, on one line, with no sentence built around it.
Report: 2000 rpm
